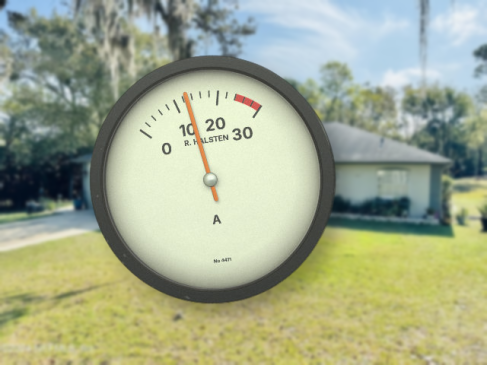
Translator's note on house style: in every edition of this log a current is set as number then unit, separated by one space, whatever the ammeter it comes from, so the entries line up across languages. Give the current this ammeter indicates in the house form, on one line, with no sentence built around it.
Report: 13 A
